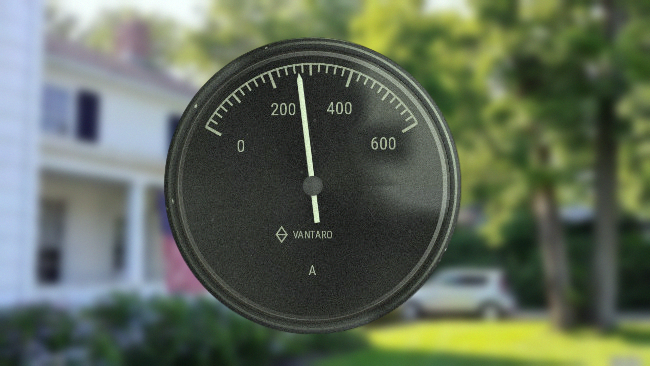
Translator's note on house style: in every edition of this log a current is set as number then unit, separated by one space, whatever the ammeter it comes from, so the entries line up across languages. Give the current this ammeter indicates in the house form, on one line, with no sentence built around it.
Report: 270 A
